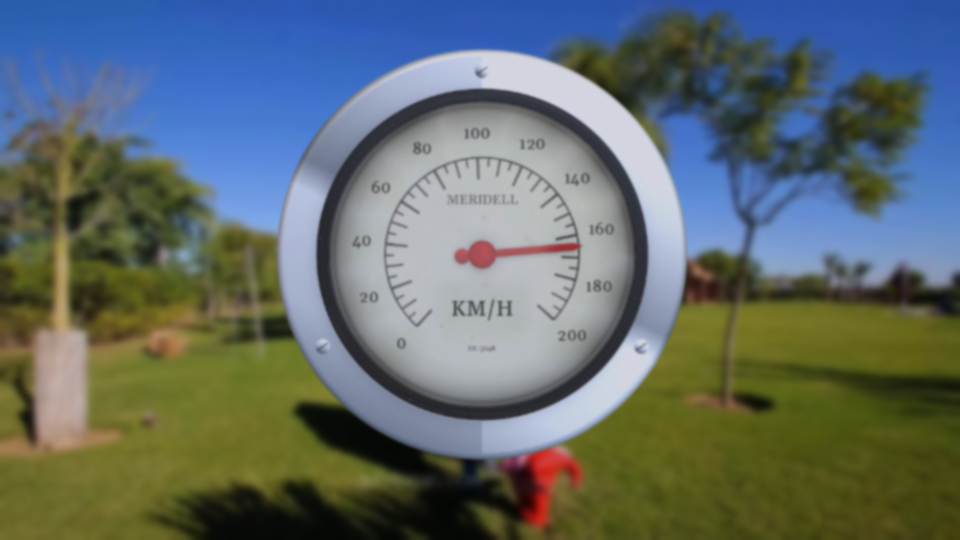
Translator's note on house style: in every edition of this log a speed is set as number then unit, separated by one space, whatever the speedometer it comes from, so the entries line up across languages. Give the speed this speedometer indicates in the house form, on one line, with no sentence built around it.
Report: 165 km/h
